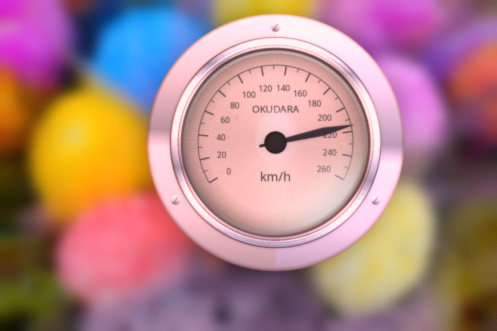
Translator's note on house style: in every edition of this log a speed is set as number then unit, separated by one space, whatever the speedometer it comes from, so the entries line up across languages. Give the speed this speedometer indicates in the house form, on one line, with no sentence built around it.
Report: 215 km/h
